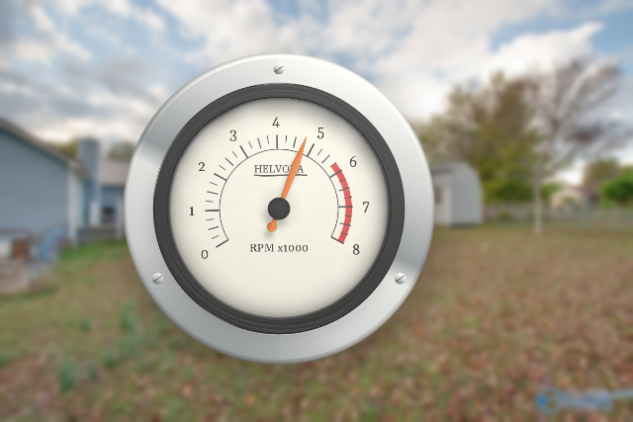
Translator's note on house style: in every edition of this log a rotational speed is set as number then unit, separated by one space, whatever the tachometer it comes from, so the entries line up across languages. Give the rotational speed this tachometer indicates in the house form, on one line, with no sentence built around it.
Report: 4750 rpm
